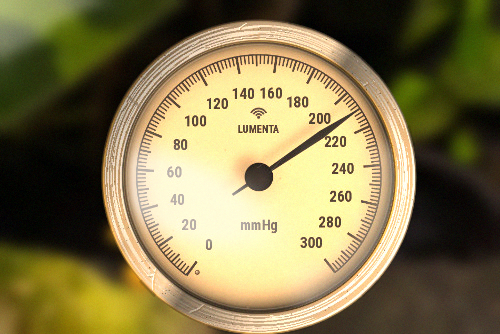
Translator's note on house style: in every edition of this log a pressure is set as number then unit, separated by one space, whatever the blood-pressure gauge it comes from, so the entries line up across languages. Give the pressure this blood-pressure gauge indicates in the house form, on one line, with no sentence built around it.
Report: 210 mmHg
